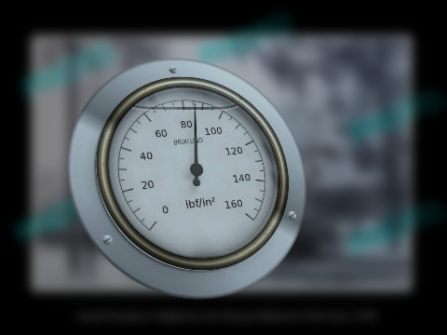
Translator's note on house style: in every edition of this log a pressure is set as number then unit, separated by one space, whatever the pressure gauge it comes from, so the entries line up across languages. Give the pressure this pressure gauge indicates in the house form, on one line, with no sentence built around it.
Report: 85 psi
